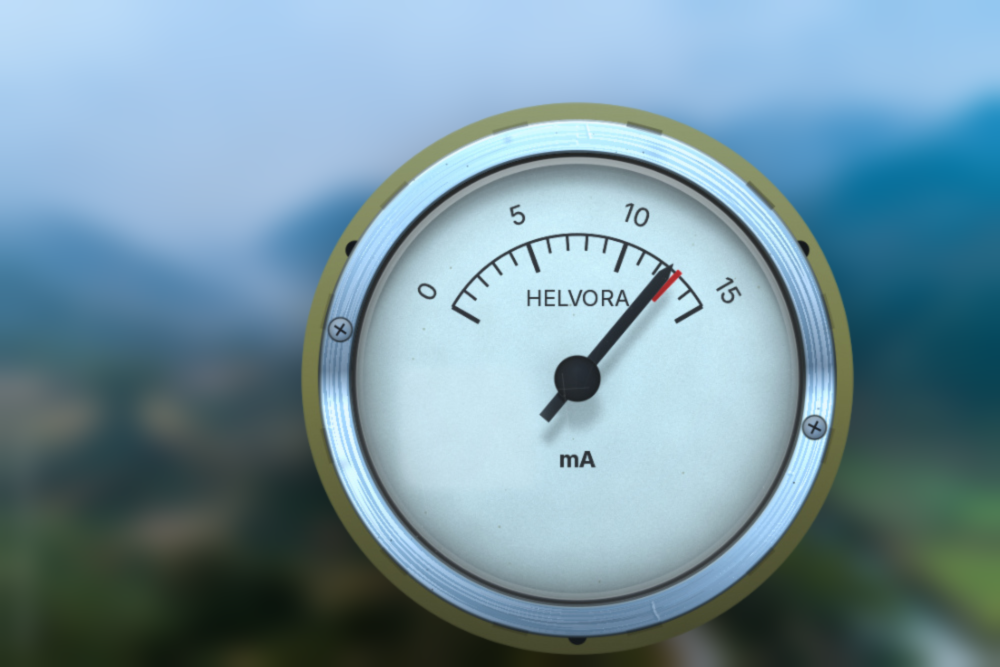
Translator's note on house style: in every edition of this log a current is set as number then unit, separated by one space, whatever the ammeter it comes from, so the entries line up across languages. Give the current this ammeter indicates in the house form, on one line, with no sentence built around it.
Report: 12.5 mA
